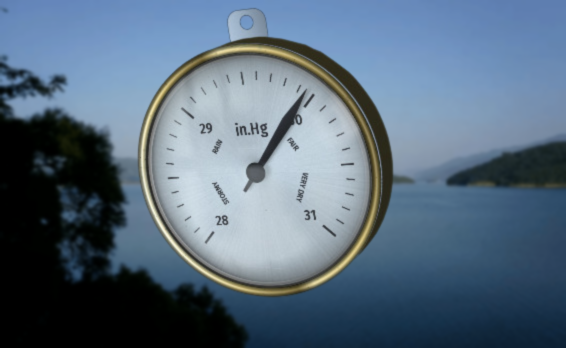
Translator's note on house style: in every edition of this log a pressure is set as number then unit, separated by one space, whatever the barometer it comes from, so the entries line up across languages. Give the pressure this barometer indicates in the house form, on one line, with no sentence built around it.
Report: 29.95 inHg
